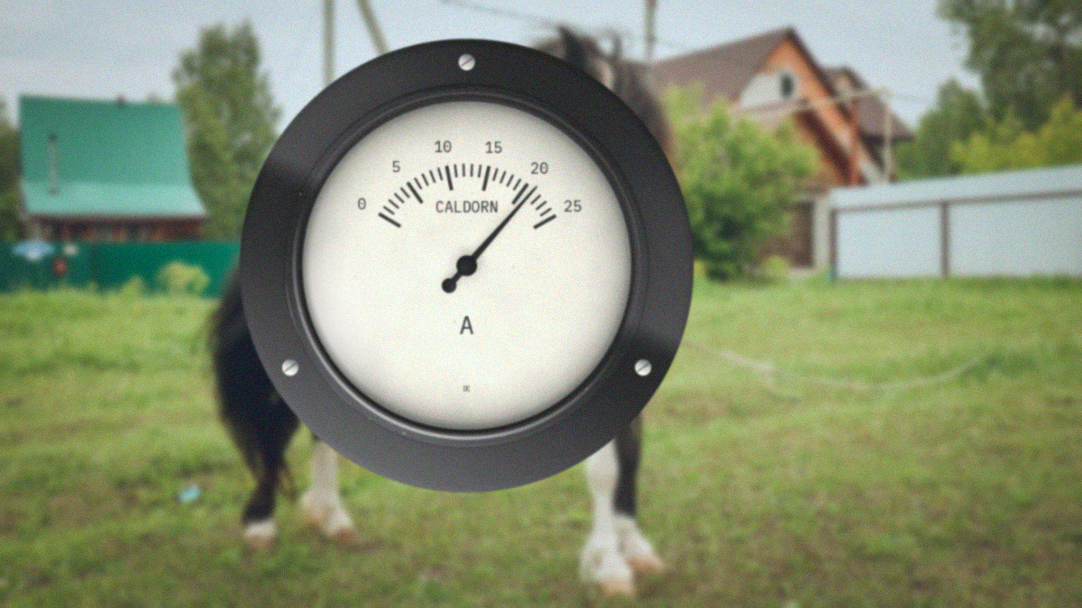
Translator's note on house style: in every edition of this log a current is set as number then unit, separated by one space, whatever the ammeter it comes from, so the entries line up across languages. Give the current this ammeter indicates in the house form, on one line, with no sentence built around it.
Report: 21 A
